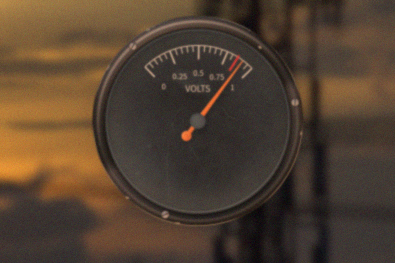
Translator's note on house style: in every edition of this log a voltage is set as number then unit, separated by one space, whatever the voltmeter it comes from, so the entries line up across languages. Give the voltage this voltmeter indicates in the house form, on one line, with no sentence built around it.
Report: 0.9 V
